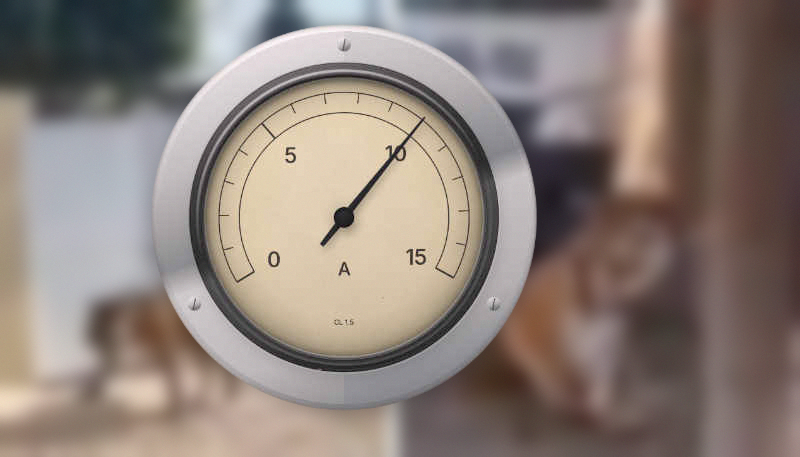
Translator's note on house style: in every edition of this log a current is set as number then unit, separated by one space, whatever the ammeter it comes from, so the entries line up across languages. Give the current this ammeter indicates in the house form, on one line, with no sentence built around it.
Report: 10 A
